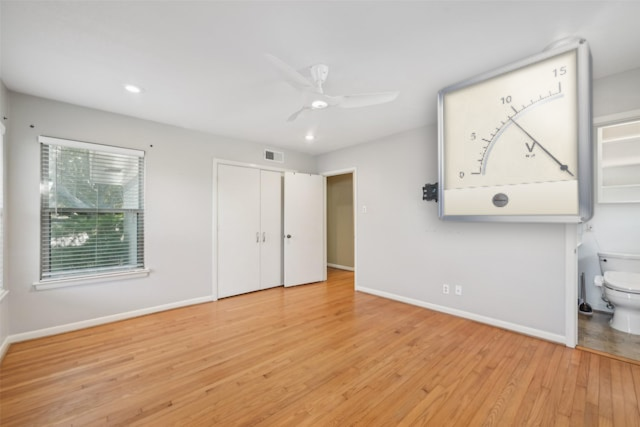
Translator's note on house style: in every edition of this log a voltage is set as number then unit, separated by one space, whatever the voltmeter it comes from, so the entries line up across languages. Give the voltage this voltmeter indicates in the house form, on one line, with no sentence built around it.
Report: 9 V
